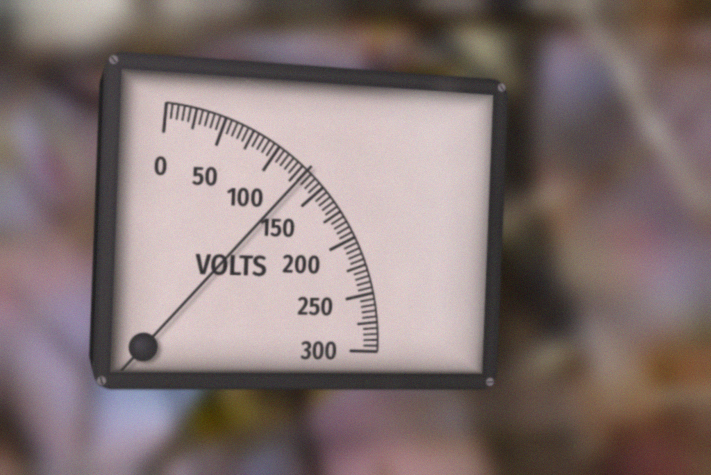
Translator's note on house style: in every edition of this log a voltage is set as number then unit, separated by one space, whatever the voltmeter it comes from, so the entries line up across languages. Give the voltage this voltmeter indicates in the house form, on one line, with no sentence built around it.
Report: 130 V
